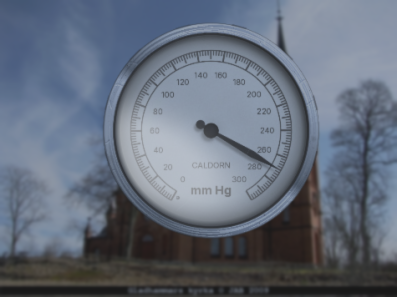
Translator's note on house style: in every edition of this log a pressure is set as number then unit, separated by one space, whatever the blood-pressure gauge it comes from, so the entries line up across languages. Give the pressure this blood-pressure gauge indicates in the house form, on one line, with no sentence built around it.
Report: 270 mmHg
